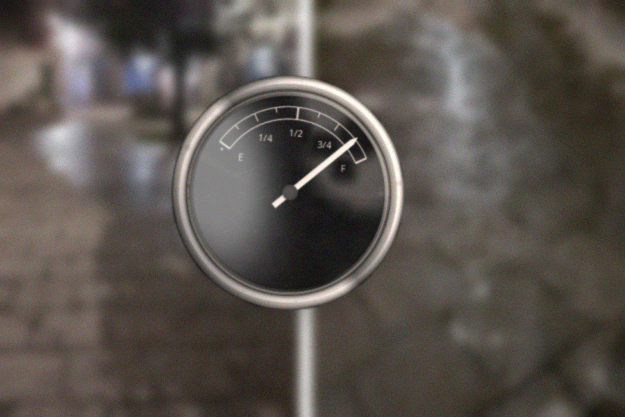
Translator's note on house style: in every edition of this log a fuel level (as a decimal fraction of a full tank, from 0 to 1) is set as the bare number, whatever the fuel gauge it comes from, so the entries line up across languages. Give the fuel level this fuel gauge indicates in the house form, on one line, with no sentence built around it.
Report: 0.875
